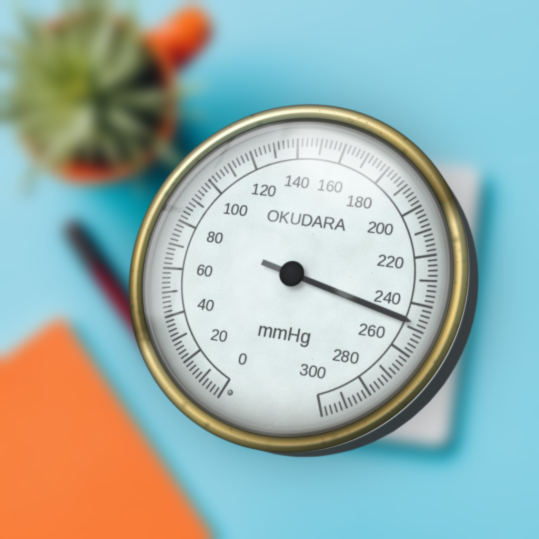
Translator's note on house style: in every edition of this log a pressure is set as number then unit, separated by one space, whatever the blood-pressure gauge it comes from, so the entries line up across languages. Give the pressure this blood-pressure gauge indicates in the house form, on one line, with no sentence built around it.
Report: 248 mmHg
